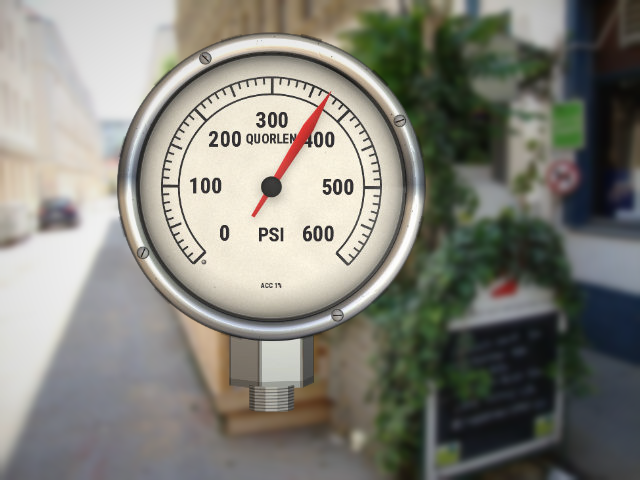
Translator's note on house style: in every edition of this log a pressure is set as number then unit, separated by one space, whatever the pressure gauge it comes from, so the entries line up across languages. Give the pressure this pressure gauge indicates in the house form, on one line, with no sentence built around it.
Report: 370 psi
